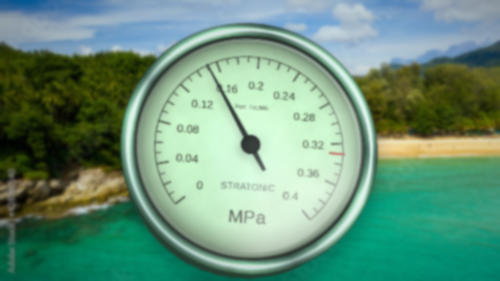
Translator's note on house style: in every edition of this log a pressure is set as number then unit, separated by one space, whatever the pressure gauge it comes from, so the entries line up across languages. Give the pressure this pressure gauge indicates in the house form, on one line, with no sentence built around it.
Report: 0.15 MPa
